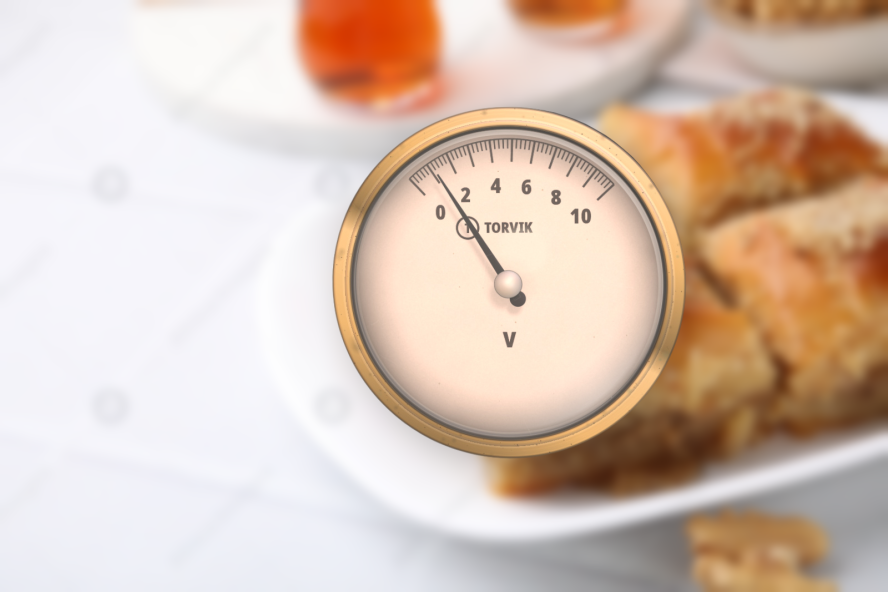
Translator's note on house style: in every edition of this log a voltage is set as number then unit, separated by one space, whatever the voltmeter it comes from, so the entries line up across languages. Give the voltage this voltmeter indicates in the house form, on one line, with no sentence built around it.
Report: 1.2 V
